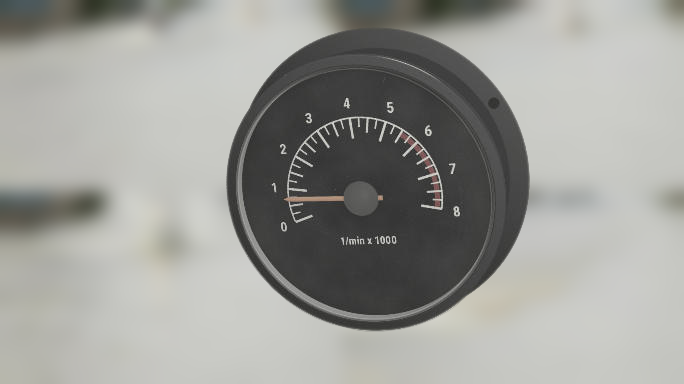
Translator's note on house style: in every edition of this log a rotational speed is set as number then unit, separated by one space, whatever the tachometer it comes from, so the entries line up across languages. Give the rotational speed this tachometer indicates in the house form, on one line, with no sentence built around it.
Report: 750 rpm
